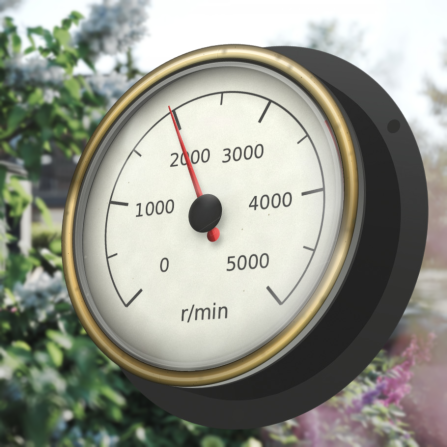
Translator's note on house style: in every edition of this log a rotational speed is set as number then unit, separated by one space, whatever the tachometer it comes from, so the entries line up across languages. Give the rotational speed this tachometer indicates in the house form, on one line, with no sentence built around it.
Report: 2000 rpm
